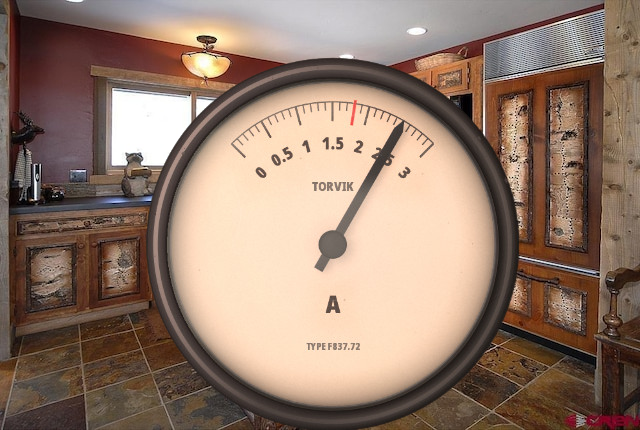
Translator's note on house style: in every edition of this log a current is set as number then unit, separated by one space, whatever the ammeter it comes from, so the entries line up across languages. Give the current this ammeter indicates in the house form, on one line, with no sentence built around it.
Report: 2.5 A
